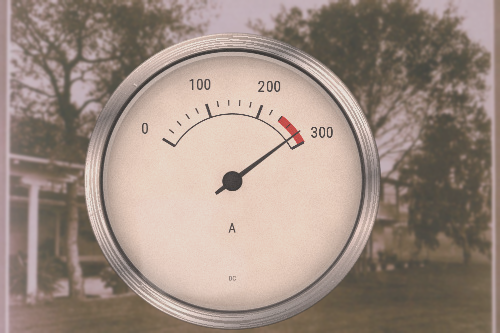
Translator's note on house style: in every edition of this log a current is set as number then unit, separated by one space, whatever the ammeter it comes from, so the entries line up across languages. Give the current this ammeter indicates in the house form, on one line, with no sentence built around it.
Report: 280 A
